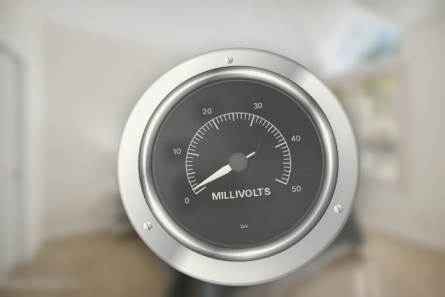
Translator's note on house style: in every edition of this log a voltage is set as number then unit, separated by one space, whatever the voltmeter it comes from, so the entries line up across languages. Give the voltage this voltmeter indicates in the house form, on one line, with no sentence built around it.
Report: 1 mV
